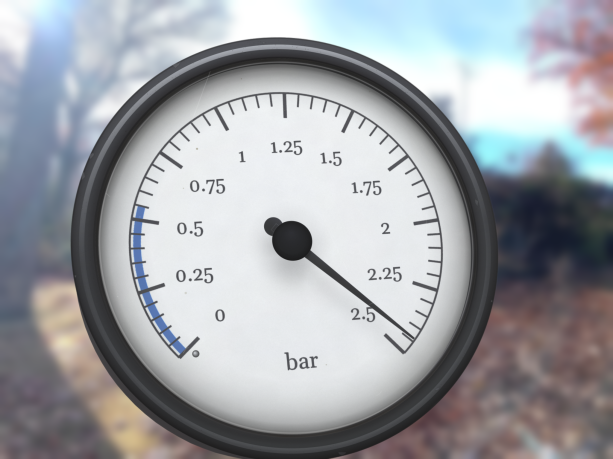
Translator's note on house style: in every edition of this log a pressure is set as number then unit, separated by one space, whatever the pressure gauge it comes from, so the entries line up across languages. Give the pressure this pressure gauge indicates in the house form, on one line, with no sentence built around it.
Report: 2.45 bar
